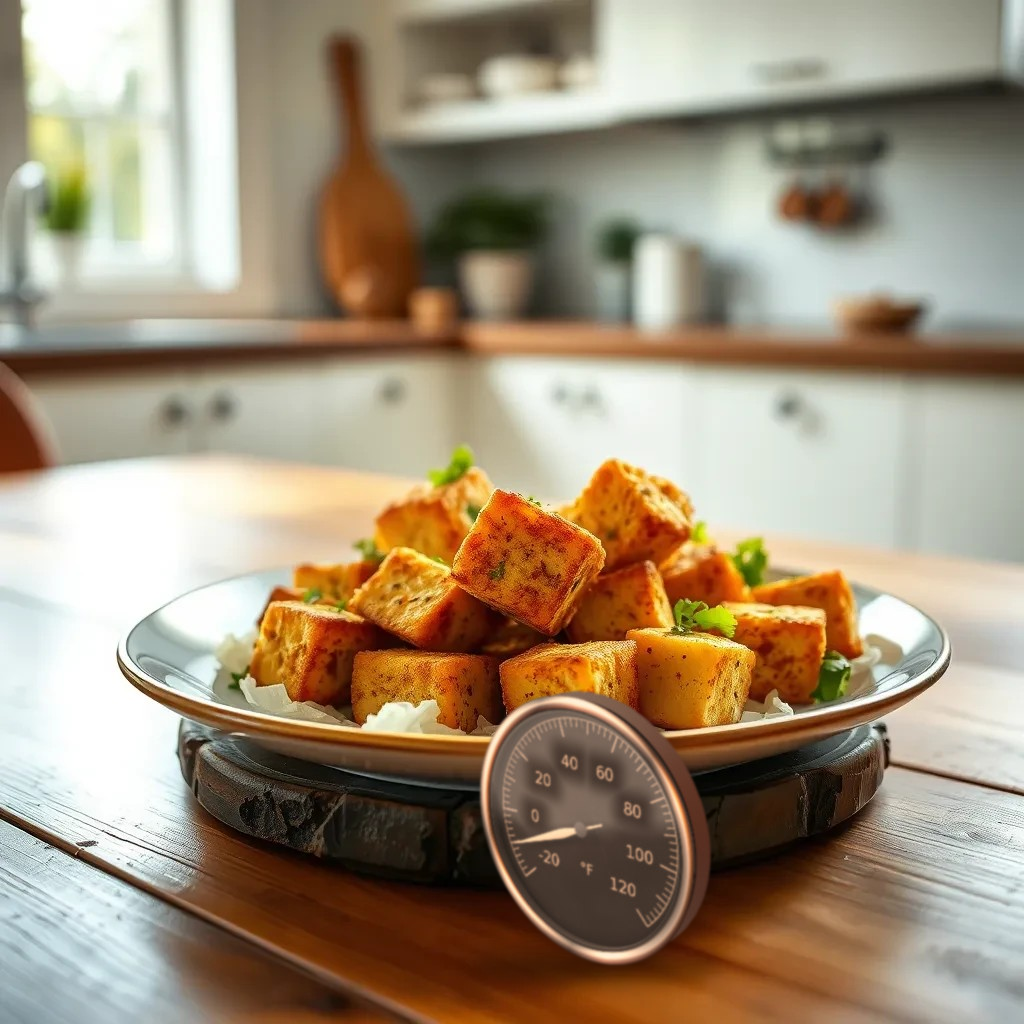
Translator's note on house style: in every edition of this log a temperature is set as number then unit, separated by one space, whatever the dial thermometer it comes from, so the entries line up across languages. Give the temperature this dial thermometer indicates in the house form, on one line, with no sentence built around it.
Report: -10 °F
